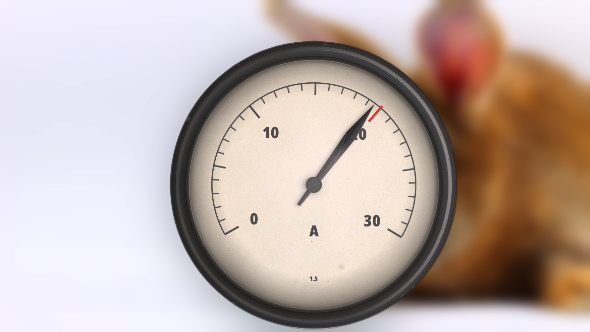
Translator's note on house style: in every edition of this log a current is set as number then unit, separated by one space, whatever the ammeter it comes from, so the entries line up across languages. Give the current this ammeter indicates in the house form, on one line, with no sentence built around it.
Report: 19.5 A
